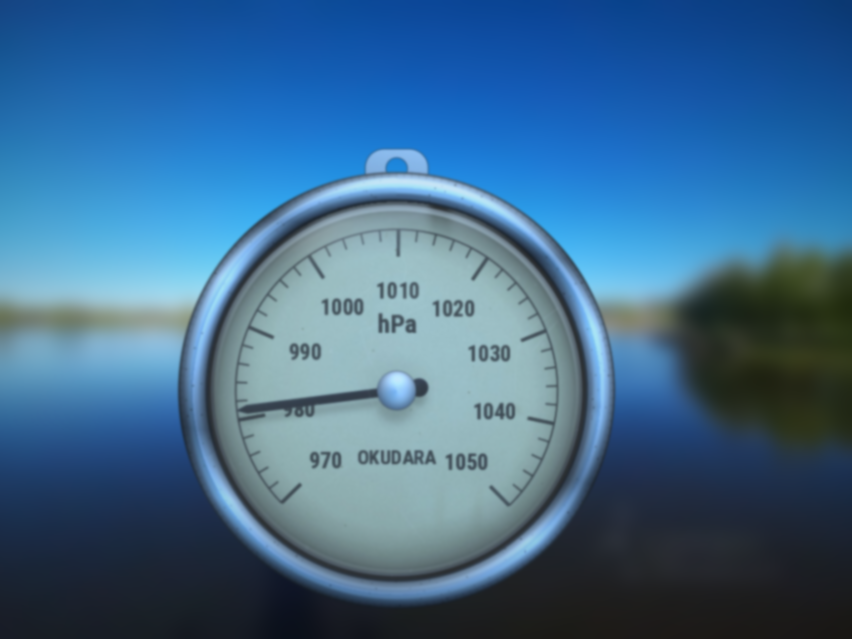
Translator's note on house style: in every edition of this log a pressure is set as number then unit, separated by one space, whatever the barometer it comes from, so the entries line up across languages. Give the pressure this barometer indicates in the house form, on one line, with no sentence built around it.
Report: 981 hPa
